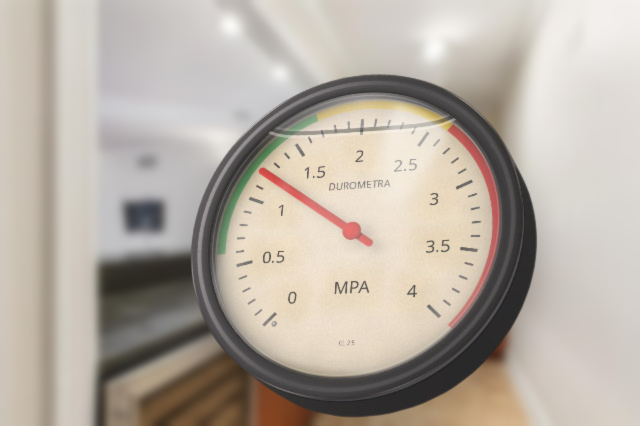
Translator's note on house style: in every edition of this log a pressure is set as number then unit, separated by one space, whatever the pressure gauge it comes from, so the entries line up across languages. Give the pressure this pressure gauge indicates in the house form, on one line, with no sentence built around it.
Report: 1.2 MPa
